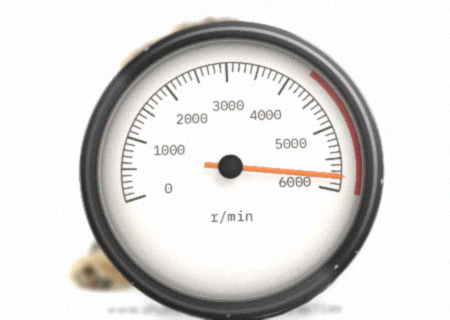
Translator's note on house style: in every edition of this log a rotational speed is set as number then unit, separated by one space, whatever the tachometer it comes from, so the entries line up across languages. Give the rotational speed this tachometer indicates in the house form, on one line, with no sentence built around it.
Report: 5800 rpm
